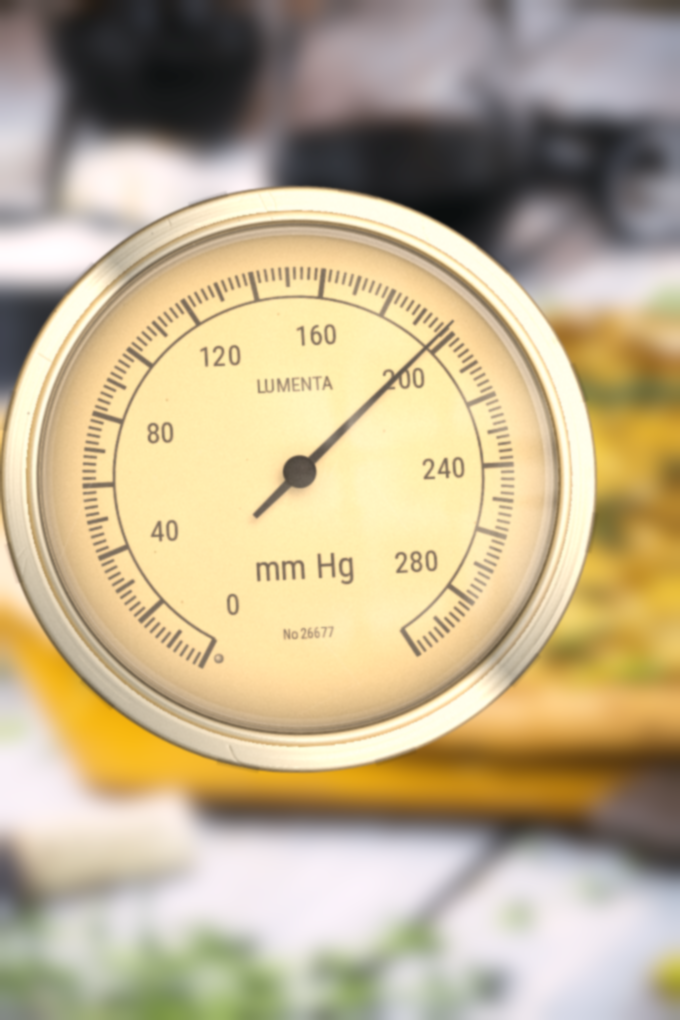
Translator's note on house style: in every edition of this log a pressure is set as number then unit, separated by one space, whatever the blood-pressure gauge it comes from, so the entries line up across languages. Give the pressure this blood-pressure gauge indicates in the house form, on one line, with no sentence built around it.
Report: 198 mmHg
